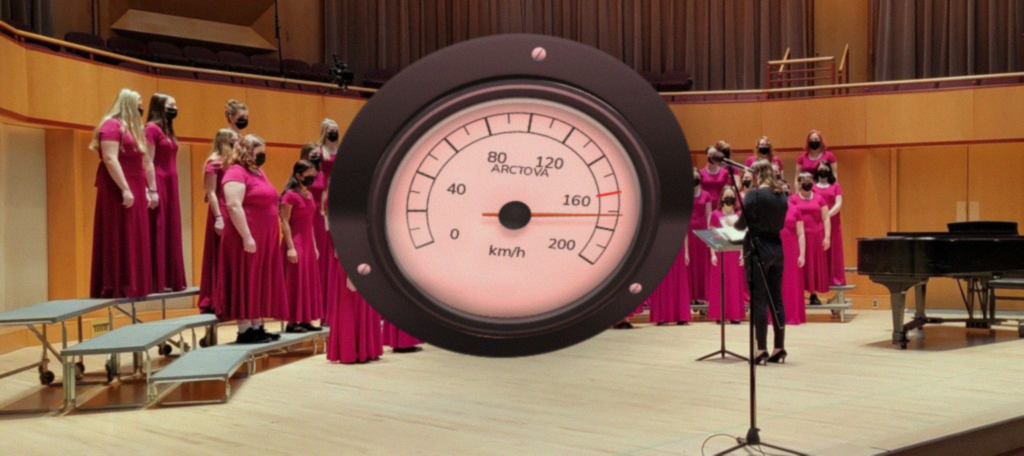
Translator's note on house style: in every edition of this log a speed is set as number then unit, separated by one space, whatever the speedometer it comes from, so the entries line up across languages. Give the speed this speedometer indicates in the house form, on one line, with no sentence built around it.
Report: 170 km/h
